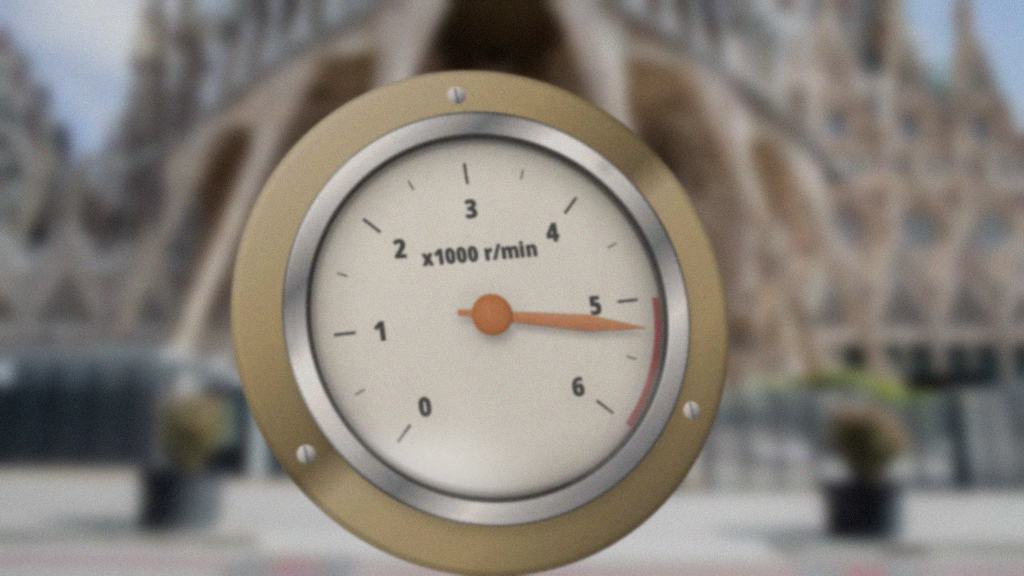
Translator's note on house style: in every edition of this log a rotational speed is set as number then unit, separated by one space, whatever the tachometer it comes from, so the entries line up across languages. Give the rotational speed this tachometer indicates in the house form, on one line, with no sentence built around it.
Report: 5250 rpm
